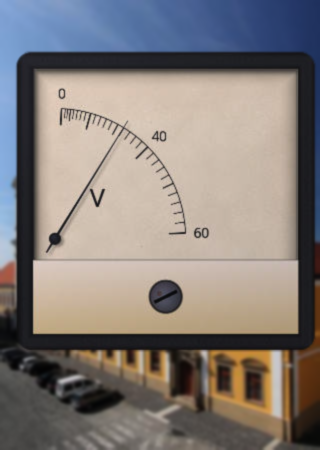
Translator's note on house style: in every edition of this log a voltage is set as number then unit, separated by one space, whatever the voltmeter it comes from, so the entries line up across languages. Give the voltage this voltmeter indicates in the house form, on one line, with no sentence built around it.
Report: 32 V
